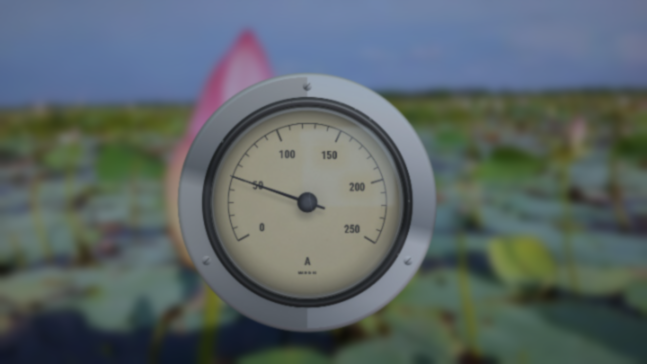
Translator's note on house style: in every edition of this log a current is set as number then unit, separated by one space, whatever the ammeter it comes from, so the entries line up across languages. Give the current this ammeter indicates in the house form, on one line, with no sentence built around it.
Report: 50 A
